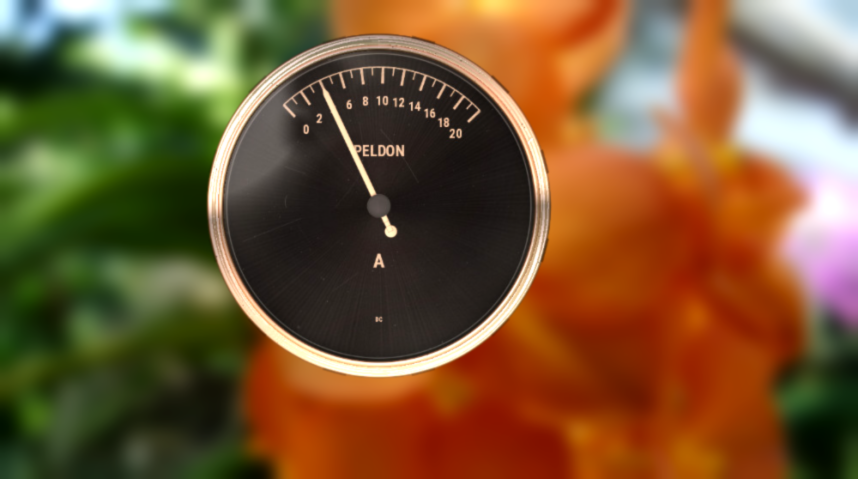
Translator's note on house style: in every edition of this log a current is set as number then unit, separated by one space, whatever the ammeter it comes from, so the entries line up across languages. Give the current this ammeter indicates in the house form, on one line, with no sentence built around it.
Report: 4 A
